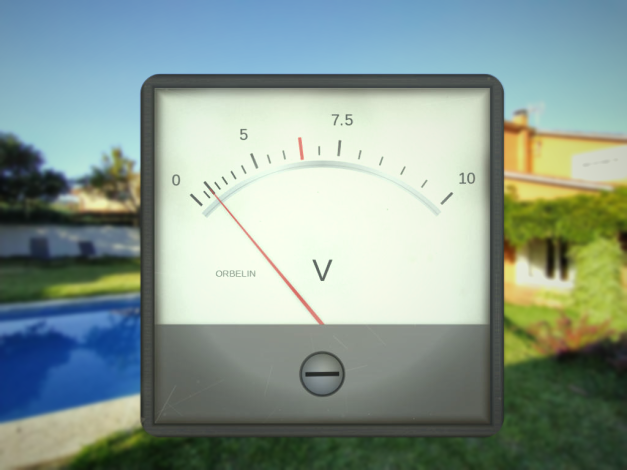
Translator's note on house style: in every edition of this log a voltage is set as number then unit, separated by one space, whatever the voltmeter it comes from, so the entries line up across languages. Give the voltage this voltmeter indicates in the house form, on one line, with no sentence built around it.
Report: 2.5 V
